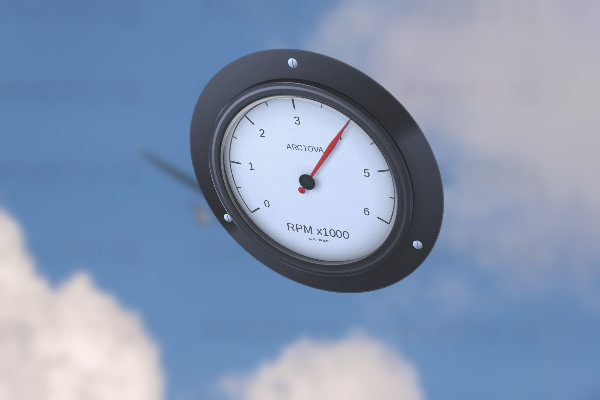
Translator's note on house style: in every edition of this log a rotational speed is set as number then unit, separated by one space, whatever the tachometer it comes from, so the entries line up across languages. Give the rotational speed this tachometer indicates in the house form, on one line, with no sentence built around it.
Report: 4000 rpm
